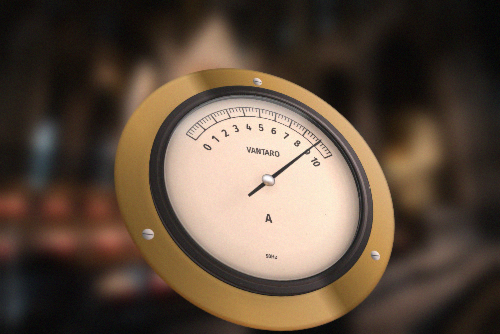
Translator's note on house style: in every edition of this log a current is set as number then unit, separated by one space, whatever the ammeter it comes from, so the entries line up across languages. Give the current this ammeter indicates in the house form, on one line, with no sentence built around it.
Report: 9 A
